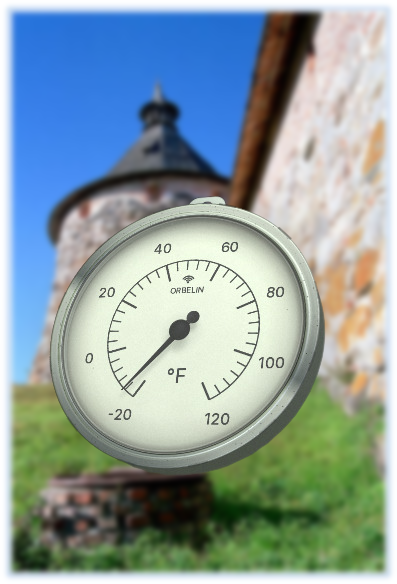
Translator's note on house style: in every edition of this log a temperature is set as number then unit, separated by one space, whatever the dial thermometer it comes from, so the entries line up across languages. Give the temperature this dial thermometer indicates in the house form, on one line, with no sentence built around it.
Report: -16 °F
